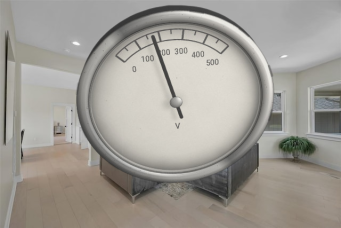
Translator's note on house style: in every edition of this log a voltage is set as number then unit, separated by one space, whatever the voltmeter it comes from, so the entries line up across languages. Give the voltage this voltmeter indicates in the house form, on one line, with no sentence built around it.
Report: 175 V
